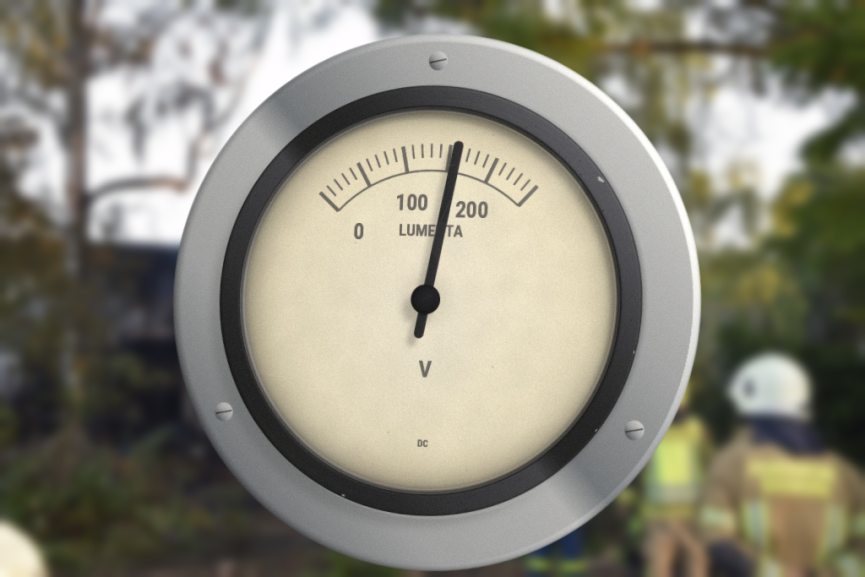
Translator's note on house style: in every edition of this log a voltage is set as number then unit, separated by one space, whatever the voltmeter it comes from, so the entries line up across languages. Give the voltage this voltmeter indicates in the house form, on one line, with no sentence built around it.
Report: 160 V
